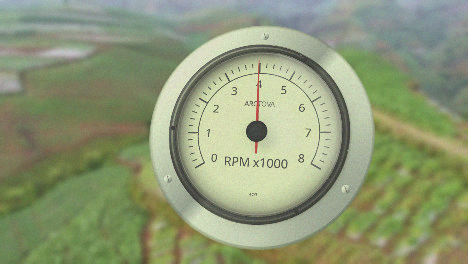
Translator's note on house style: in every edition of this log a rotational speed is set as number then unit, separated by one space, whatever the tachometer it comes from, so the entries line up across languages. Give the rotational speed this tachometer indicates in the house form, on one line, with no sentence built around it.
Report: 4000 rpm
